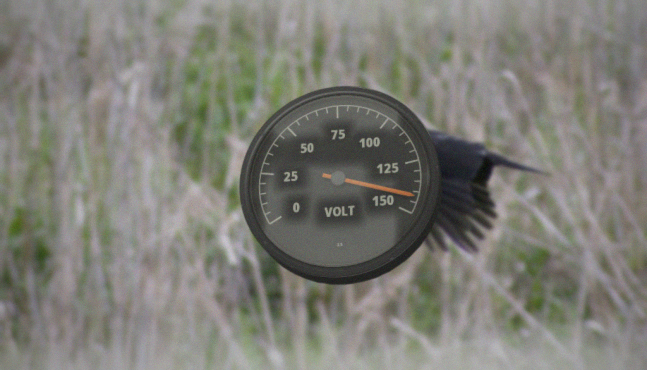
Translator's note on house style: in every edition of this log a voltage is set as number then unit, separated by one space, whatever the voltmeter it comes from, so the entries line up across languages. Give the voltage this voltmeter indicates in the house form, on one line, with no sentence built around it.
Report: 142.5 V
